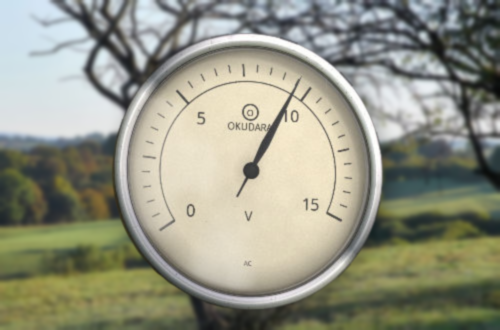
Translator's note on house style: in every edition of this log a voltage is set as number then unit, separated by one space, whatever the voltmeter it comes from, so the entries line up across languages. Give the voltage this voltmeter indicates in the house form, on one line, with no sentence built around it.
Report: 9.5 V
